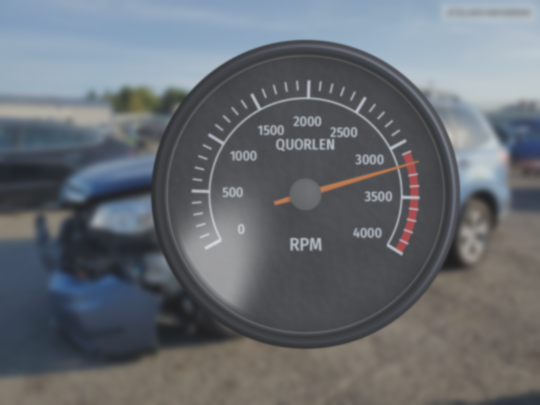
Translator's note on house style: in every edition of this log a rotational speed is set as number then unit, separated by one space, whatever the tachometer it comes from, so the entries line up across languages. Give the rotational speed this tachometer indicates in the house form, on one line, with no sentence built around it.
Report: 3200 rpm
